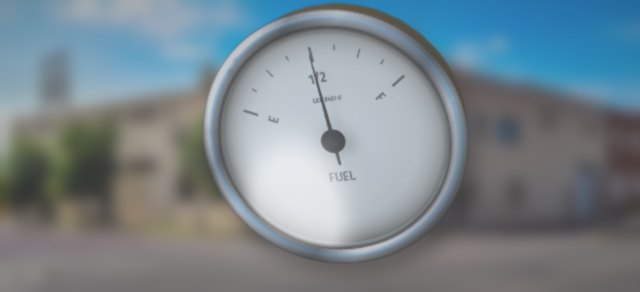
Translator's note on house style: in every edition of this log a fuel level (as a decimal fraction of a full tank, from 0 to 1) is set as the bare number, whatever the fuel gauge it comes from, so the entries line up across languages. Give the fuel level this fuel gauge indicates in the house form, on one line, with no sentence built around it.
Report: 0.5
